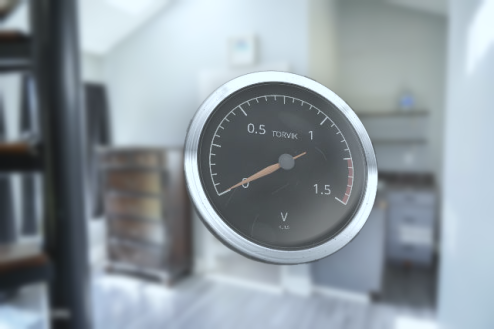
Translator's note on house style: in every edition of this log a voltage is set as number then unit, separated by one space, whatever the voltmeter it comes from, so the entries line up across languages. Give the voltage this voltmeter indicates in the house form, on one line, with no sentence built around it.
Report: 0 V
